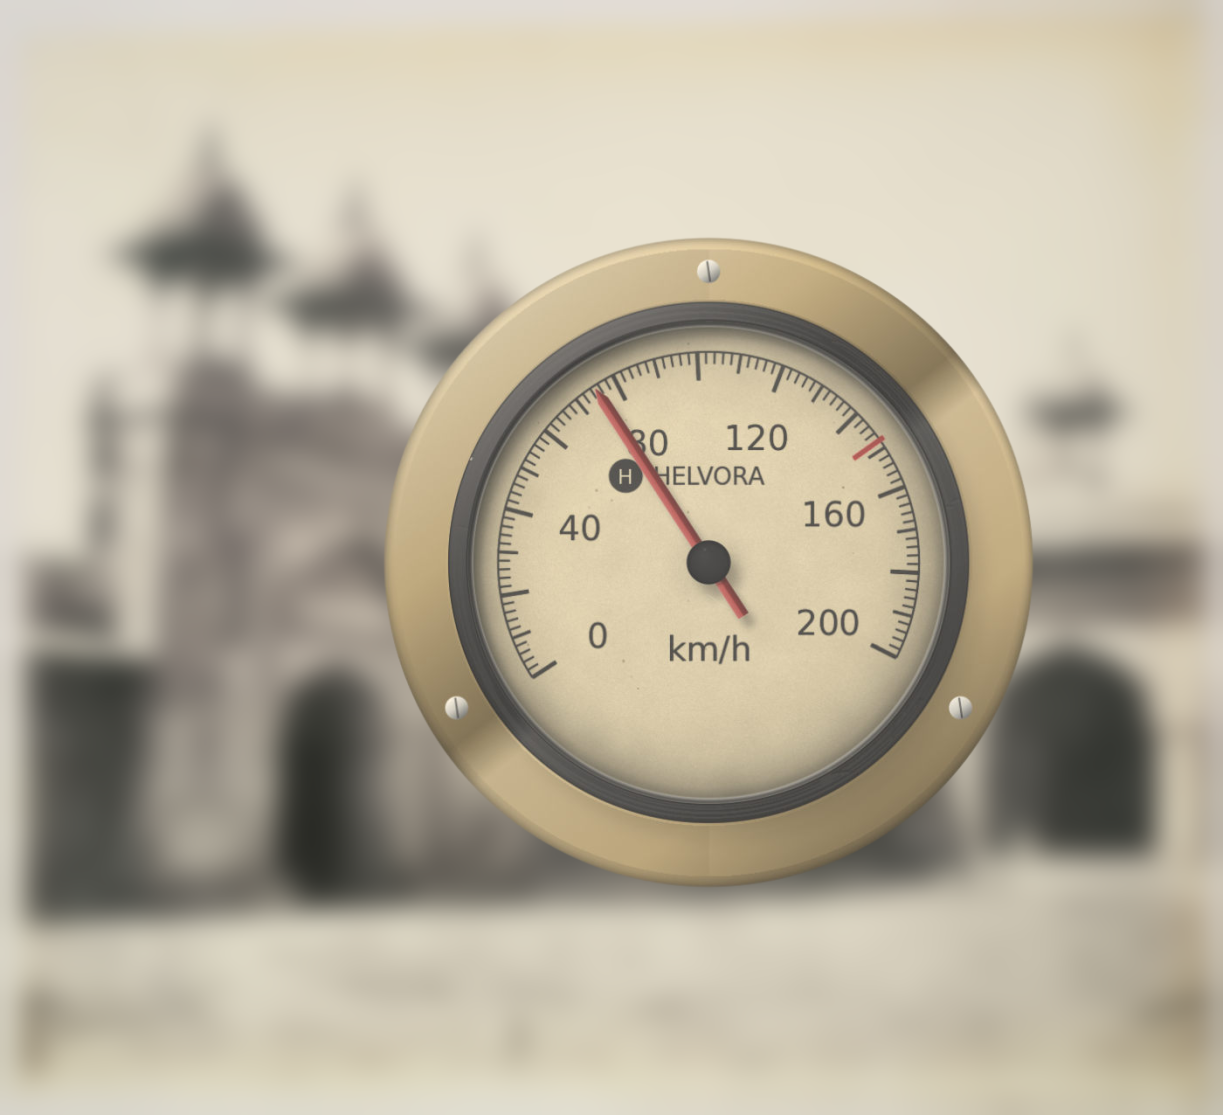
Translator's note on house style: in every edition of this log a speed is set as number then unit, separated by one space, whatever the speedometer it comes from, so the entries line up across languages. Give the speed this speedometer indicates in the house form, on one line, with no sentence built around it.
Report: 75 km/h
